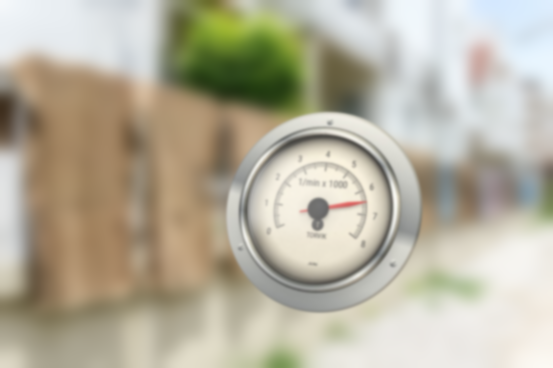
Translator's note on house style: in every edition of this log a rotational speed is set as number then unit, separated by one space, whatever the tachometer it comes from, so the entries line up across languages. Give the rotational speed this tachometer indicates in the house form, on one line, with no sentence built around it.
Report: 6500 rpm
